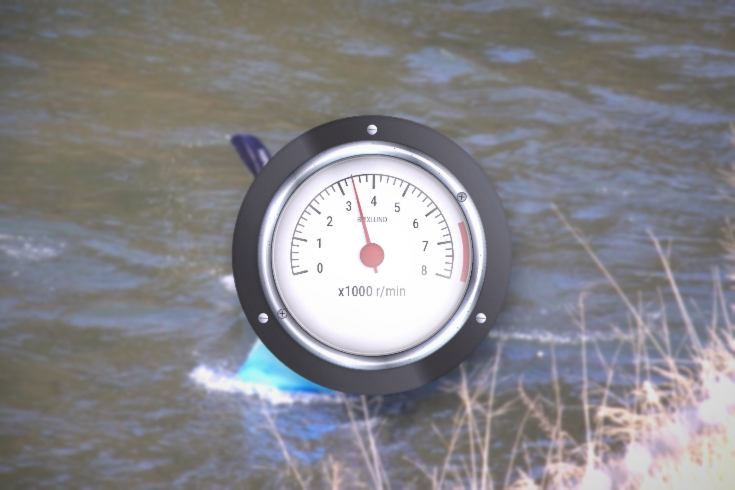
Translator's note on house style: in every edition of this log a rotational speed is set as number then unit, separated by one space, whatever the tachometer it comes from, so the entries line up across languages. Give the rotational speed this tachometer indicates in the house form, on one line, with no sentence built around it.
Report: 3400 rpm
